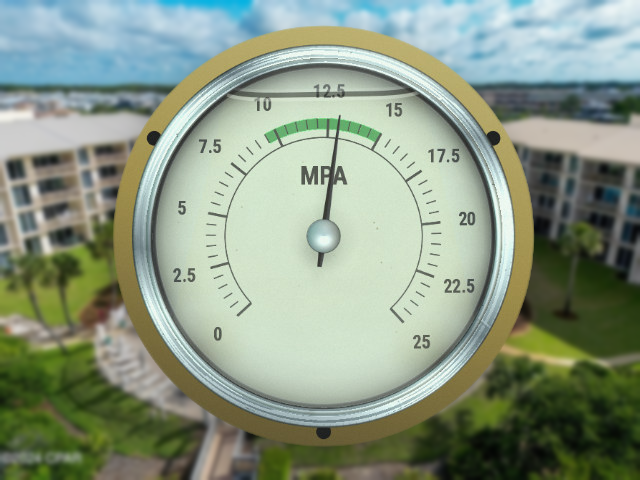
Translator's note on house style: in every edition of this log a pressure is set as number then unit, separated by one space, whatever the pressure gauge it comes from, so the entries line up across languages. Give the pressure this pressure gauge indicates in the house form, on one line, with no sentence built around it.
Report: 13 MPa
